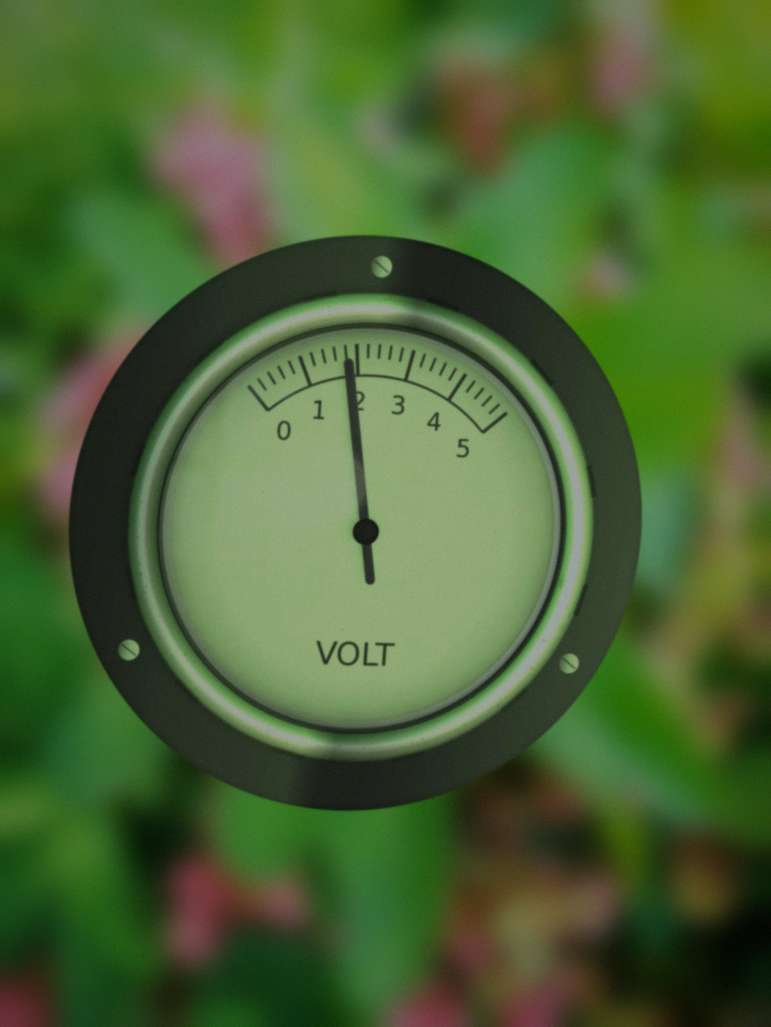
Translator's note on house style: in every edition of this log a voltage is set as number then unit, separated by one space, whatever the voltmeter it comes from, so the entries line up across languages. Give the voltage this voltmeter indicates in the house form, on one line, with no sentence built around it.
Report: 1.8 V
